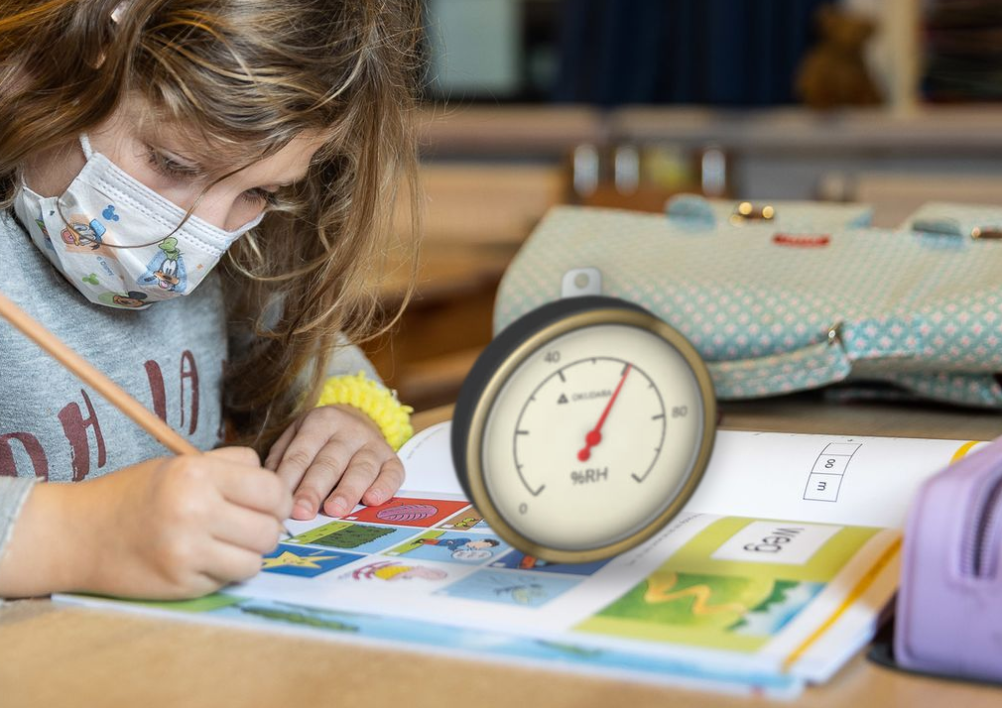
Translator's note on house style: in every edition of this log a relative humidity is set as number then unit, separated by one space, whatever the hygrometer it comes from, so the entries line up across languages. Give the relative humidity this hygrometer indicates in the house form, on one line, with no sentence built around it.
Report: 60 %
